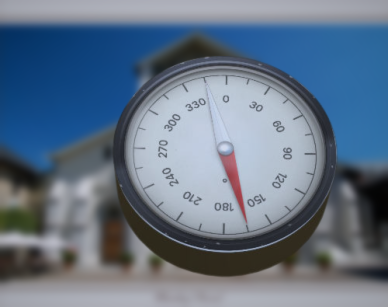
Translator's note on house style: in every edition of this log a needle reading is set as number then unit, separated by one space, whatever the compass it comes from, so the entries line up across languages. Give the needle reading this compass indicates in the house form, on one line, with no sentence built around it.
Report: 165 °
